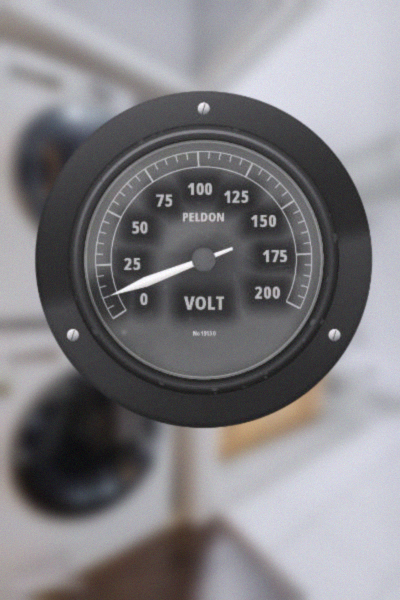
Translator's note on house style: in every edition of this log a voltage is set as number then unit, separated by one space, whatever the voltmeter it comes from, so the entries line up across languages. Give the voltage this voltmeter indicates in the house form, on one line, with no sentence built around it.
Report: 10 V
